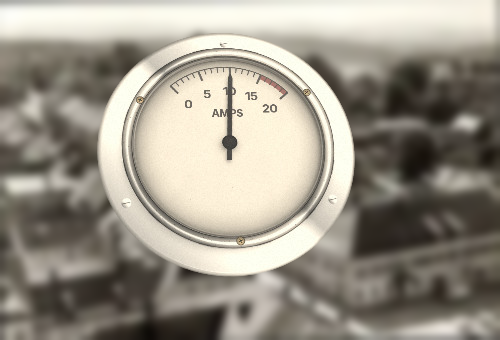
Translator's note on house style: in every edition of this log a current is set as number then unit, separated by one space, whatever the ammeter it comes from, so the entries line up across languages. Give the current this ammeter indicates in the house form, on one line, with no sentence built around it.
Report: 10 A
